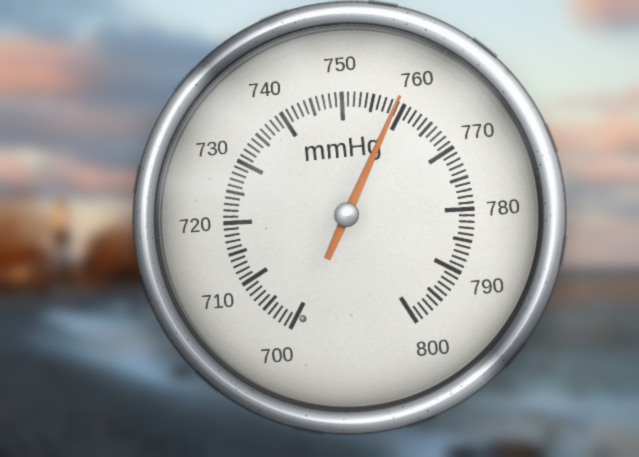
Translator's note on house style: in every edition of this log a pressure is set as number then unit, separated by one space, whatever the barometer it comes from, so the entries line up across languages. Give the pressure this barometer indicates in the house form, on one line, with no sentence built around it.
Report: 759 mmHg
